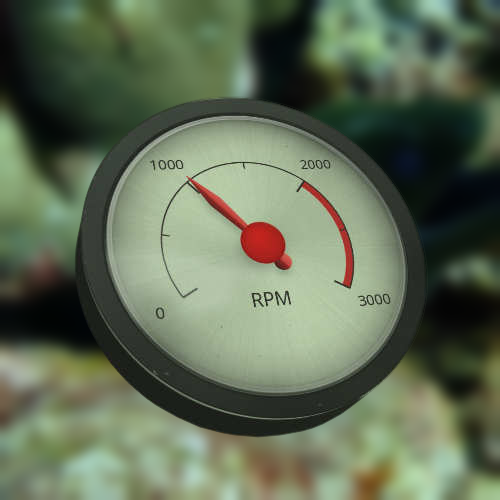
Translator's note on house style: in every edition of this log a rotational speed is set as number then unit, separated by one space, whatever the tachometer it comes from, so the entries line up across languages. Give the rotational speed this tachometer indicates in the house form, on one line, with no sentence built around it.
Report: 1000 rpm
